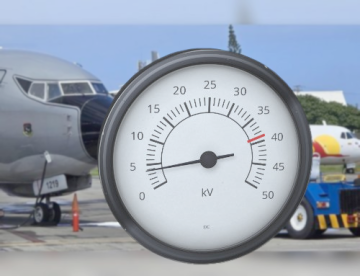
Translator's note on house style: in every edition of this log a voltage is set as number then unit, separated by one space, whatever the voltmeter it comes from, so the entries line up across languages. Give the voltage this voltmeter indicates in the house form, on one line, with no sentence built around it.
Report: 4 kV
